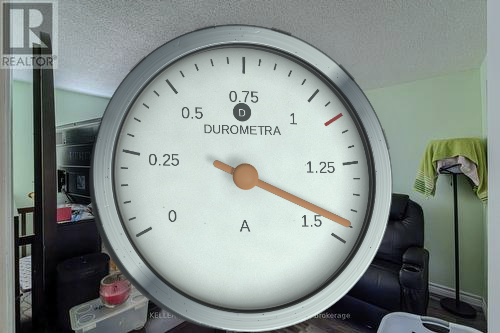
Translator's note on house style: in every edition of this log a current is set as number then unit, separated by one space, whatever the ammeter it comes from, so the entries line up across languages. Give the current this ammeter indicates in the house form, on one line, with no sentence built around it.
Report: 1.45 A
